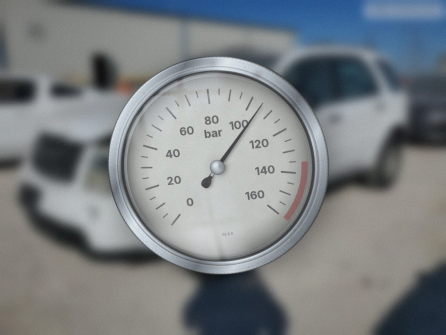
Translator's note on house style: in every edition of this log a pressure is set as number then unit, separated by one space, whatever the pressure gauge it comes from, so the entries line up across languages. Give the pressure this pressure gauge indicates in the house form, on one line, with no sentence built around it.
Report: 105 bar
